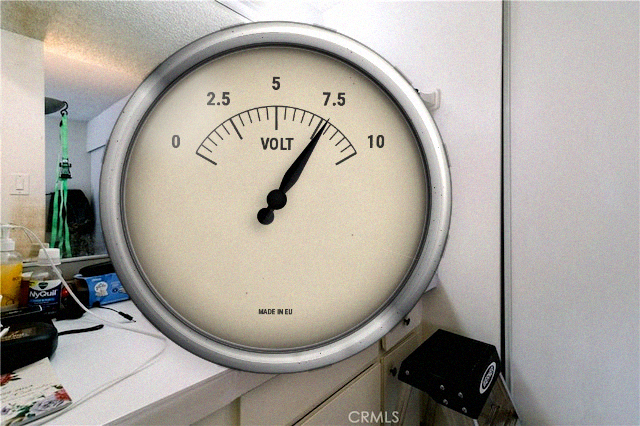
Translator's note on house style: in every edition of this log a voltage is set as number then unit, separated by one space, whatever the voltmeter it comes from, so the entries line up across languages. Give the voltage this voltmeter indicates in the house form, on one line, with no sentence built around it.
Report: 7.75 V
